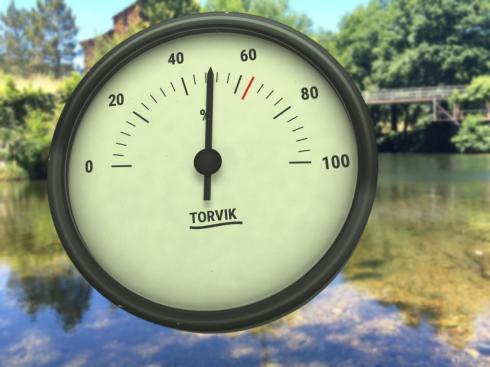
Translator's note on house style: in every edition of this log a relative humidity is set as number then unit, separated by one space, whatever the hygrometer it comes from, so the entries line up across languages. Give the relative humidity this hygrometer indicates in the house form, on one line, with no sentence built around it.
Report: 50 %
